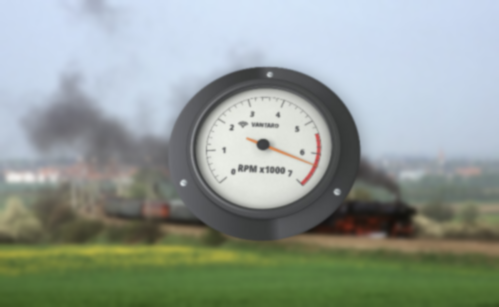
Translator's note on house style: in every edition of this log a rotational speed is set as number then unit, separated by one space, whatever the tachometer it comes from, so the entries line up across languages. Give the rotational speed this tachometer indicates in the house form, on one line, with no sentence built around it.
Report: 6400 rpm
